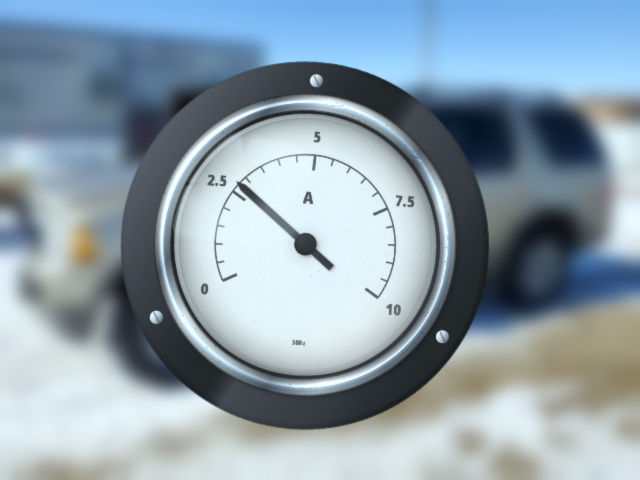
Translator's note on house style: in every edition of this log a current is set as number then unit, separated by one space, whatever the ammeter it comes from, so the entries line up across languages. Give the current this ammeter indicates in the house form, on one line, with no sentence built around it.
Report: 2.75 A
